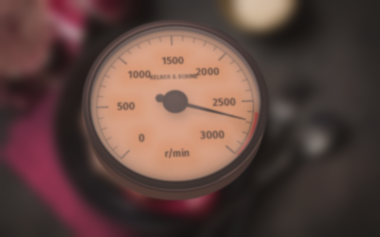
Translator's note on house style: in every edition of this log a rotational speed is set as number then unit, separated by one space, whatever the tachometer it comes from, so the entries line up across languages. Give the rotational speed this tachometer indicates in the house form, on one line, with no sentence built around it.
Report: 2700 rpm
